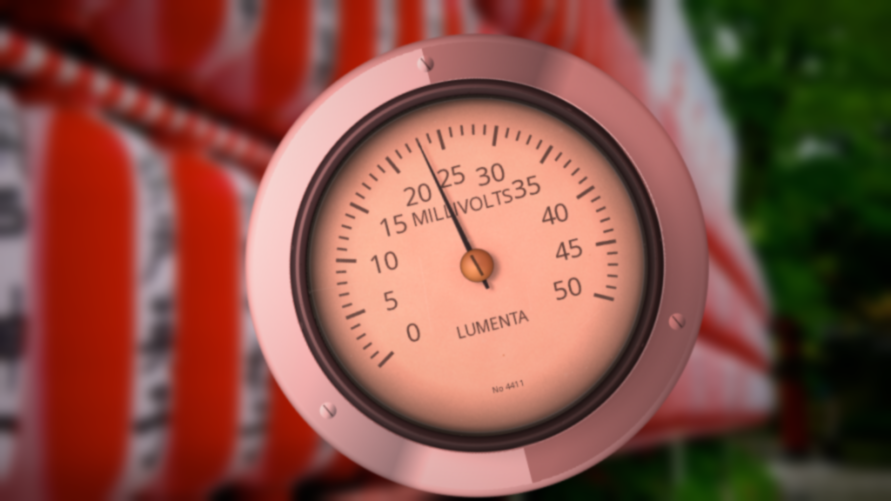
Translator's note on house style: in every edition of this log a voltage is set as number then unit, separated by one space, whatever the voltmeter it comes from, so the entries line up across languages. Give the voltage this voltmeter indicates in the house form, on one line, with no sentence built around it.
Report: 23 mV
